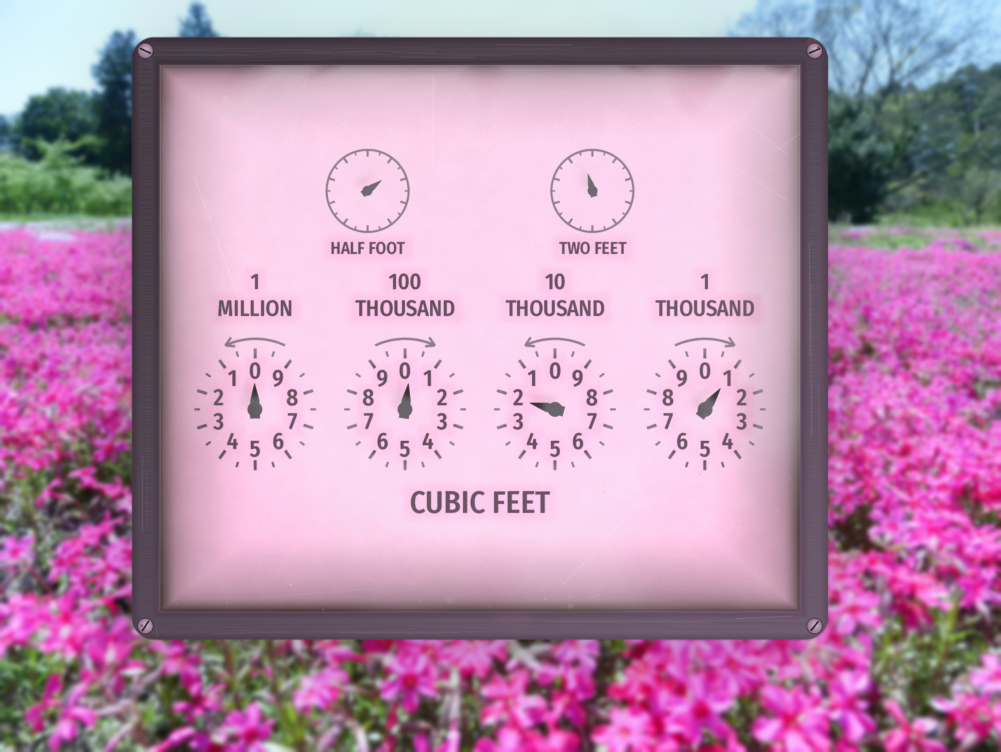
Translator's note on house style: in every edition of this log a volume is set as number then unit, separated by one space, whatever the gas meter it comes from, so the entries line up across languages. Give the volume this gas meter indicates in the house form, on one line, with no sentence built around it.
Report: 2100 ft³
